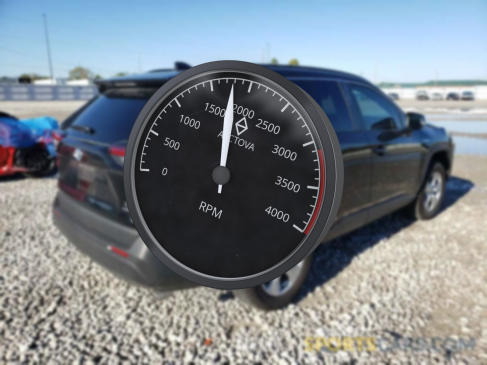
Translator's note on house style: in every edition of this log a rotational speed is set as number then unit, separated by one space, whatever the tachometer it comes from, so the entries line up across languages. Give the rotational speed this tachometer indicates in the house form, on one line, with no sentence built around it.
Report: 1800 rpm
